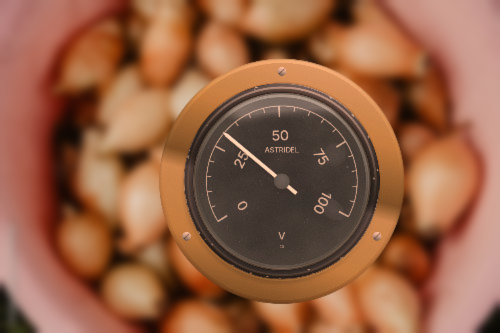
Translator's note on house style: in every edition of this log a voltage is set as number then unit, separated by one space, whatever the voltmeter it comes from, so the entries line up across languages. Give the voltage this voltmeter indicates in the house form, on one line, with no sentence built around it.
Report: 30 V
